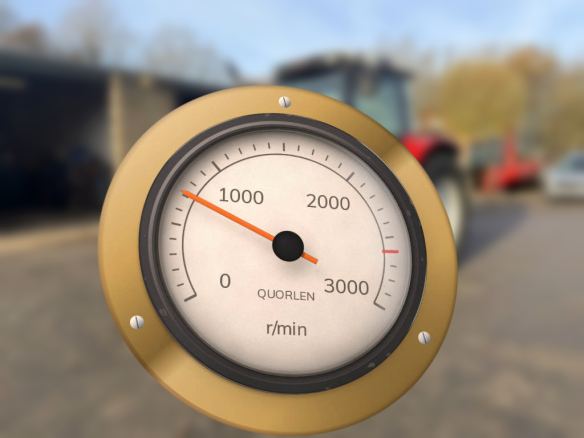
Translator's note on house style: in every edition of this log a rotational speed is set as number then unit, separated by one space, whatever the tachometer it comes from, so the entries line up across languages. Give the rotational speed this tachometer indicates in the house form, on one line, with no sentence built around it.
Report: 700 rpm
